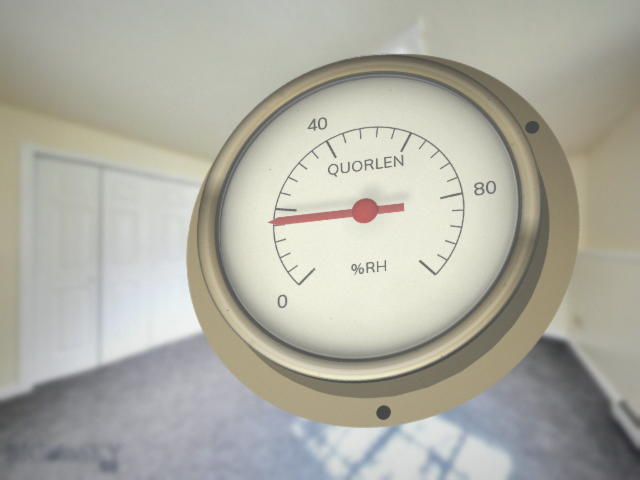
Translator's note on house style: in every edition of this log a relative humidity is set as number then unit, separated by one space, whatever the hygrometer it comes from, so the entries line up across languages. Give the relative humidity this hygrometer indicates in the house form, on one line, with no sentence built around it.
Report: 16 %
